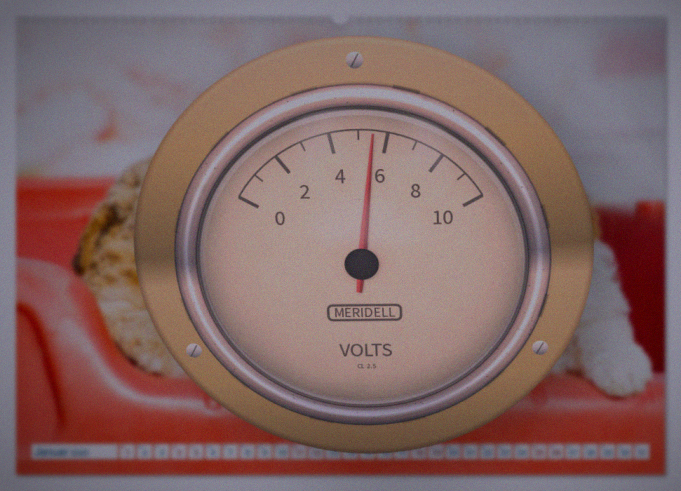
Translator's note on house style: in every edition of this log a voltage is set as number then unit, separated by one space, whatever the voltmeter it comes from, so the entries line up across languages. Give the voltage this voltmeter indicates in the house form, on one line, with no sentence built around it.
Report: 5.5 V
